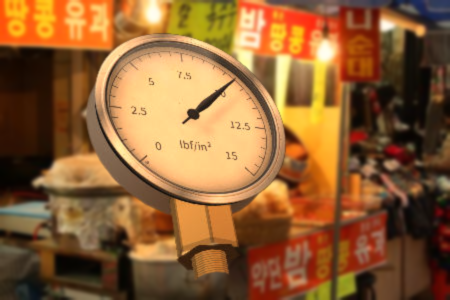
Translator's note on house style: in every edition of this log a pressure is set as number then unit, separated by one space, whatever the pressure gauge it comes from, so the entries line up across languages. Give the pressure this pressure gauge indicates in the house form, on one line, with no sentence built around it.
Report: 10 psi
